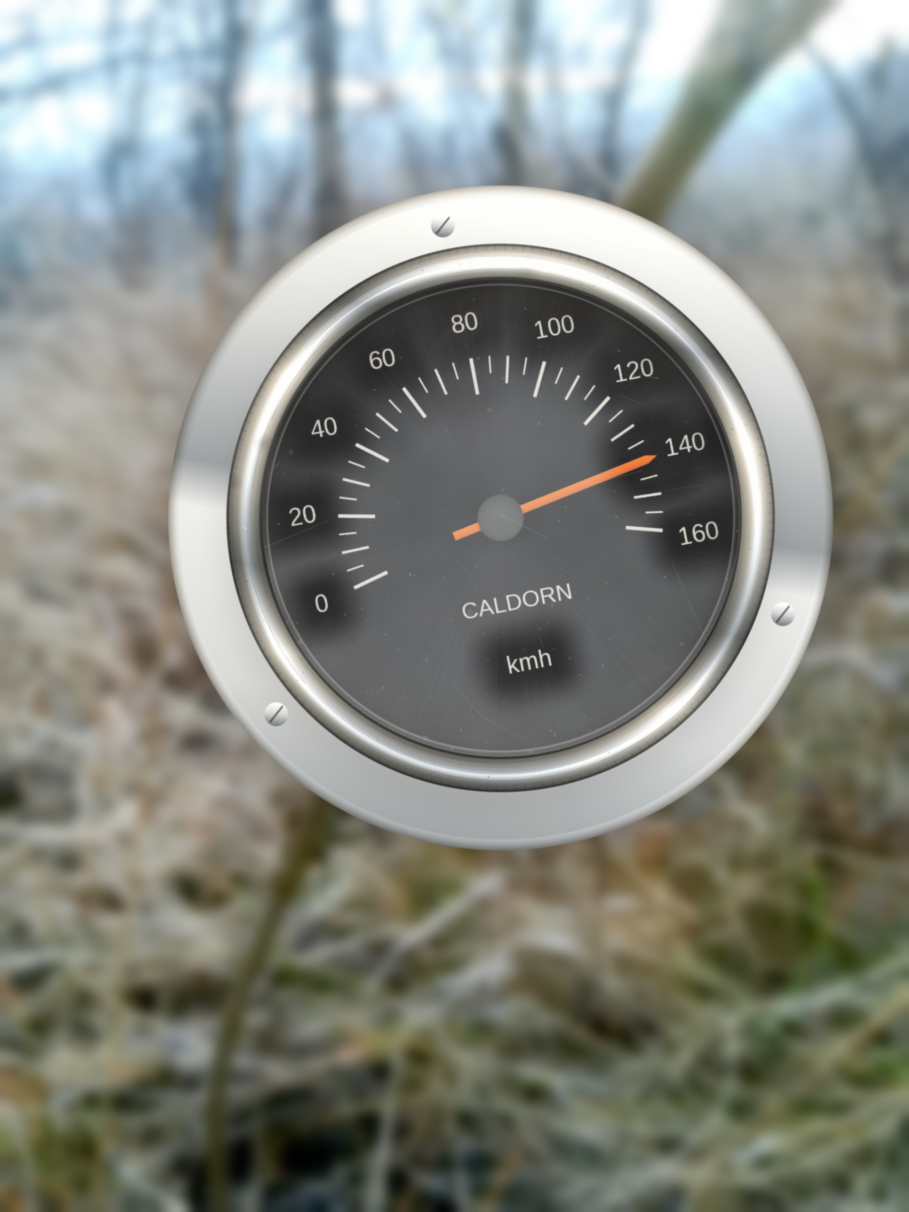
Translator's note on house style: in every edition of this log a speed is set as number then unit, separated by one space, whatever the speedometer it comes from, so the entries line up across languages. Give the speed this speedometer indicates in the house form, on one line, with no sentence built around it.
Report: 140 km/h
